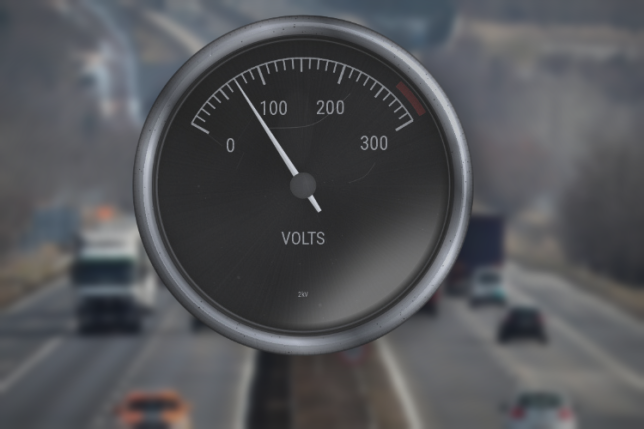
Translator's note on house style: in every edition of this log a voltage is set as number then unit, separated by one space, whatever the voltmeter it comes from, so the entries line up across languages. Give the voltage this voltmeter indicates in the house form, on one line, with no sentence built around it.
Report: 70 V
